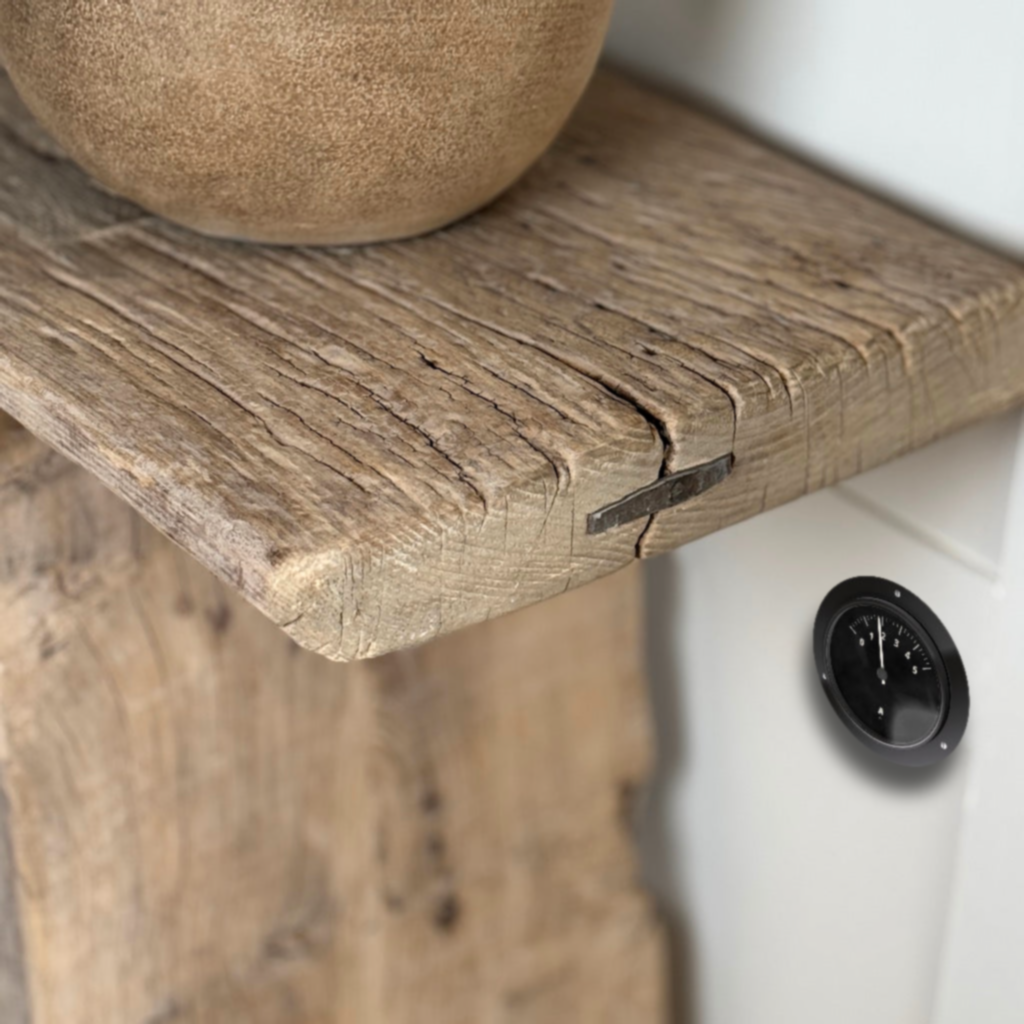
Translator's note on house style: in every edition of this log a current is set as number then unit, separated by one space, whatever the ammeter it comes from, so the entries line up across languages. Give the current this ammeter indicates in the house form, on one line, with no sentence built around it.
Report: 2 A
